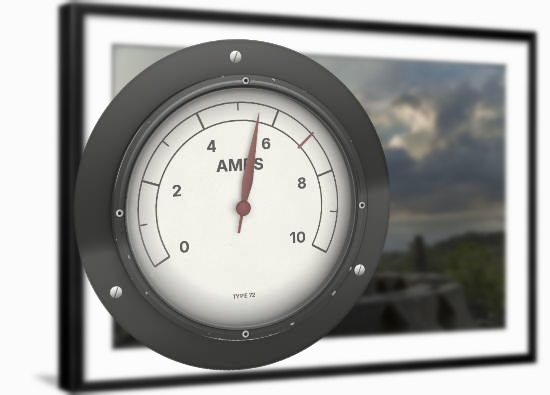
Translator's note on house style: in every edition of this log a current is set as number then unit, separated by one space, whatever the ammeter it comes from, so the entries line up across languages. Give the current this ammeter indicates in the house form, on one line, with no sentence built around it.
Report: 5.5 A
